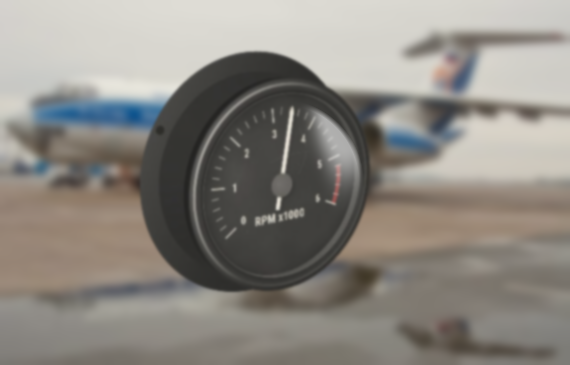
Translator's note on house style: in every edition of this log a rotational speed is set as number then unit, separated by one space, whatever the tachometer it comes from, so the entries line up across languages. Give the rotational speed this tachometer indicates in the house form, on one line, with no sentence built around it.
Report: 3400 rpm
